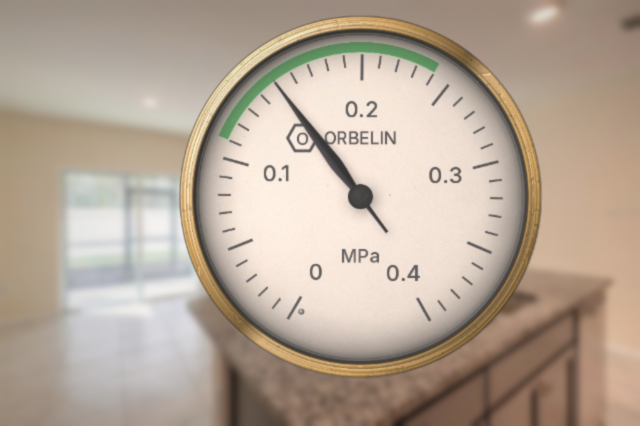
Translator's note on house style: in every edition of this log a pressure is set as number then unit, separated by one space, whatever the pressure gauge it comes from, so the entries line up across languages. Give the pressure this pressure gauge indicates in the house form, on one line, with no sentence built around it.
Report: 0.15 MPa
